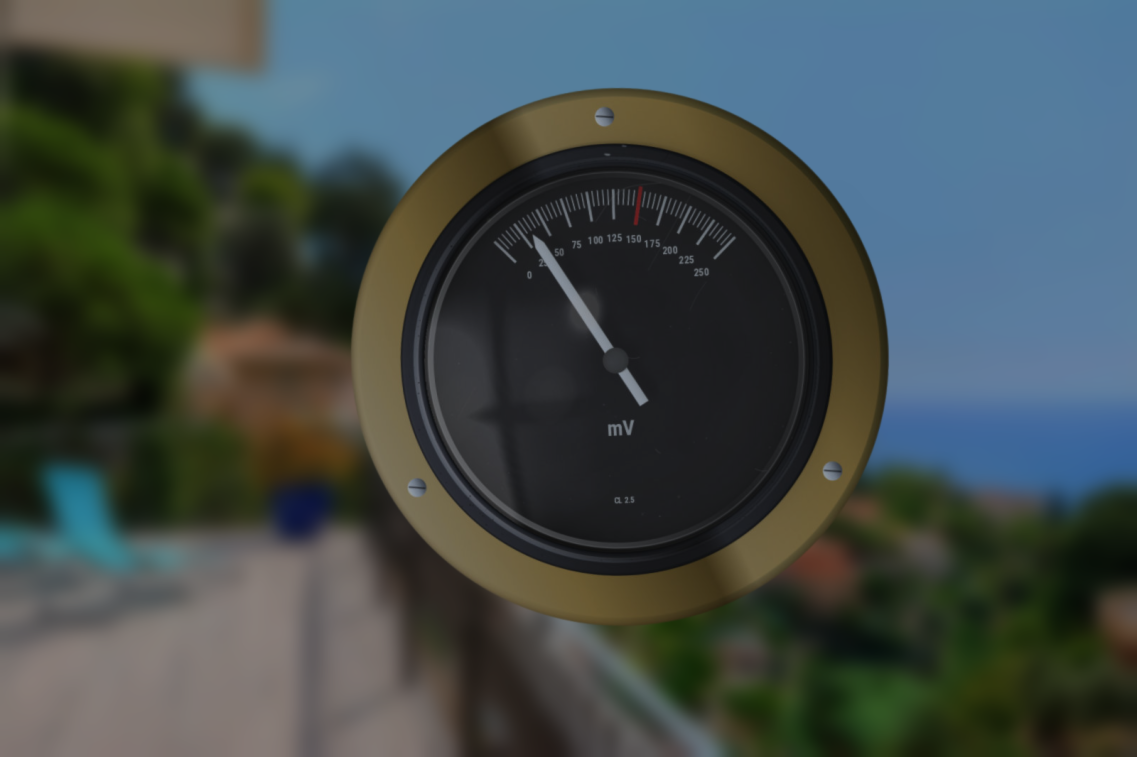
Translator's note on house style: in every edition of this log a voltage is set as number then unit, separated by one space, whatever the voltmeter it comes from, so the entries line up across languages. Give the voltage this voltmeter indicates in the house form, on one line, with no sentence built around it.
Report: 35 mV
